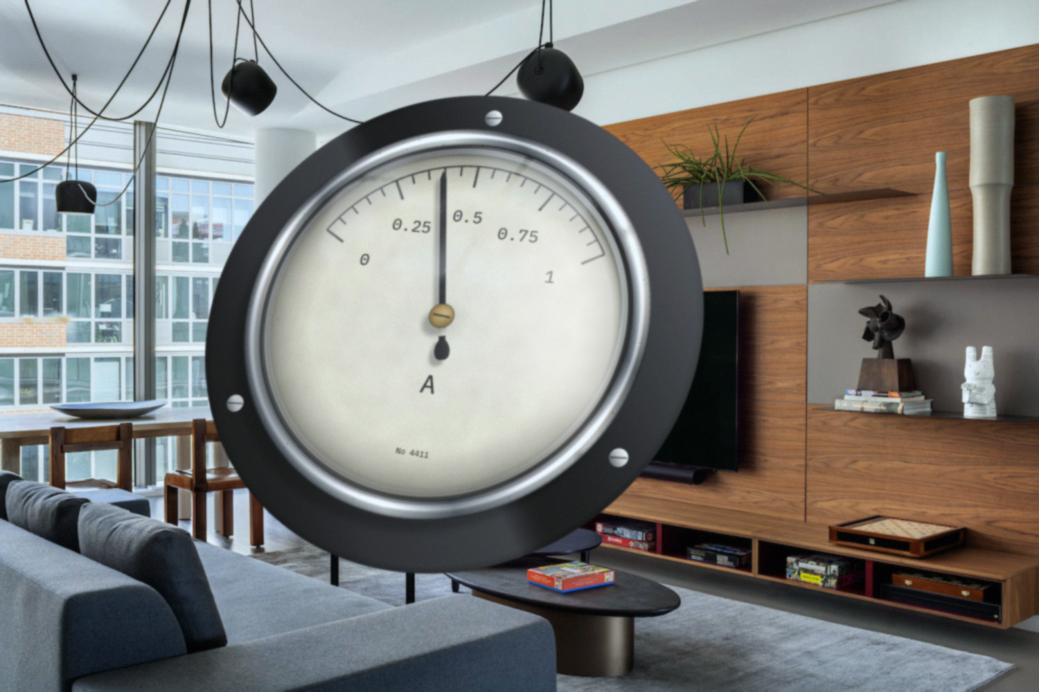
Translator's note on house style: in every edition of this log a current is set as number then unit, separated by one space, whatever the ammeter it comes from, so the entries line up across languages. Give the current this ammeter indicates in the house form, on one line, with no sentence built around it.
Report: 0.4 A
